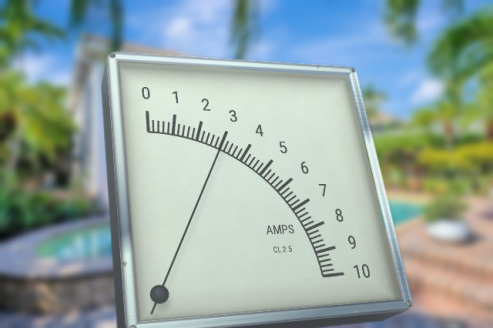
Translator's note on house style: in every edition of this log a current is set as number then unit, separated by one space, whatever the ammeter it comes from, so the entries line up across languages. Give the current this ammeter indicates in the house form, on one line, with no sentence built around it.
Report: 3 A
